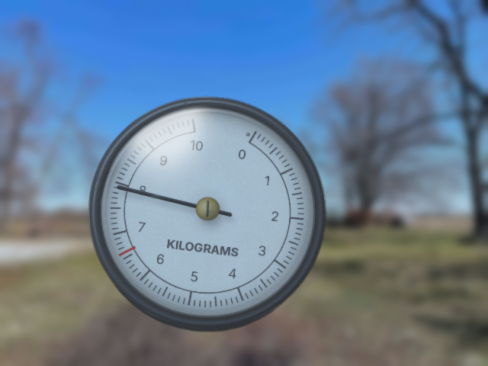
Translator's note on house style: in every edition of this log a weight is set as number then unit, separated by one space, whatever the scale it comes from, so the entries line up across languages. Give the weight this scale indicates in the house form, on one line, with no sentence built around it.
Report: 7.9 kg
